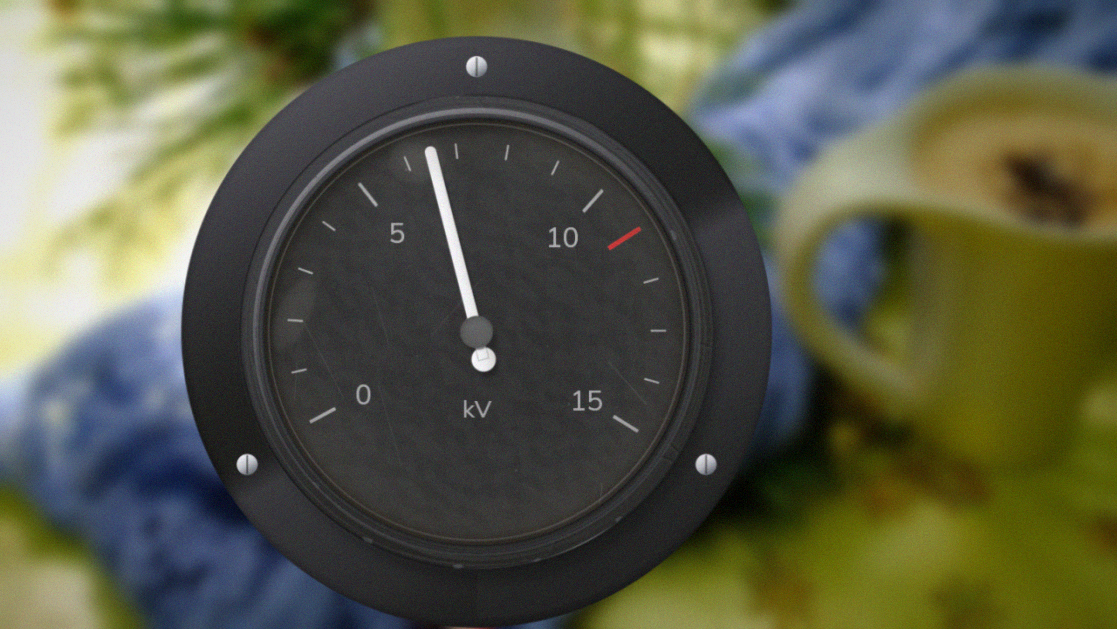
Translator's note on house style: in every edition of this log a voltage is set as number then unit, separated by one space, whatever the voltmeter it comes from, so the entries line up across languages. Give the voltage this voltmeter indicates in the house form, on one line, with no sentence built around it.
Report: 6.5 kV
